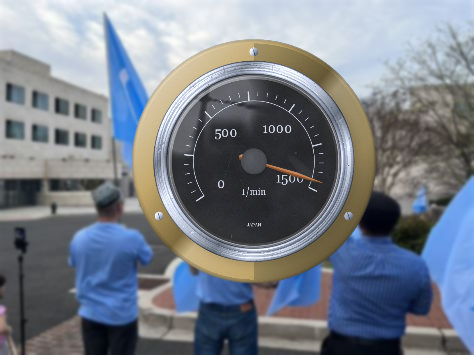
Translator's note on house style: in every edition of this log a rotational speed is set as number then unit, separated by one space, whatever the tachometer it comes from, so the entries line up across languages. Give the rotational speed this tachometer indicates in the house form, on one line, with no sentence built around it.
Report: 1450 rpm
